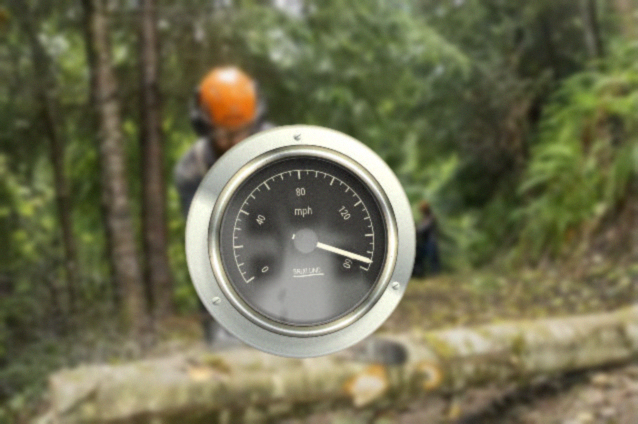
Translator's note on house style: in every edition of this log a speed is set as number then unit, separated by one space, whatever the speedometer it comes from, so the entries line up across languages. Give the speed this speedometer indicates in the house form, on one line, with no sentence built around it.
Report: 155 mph
